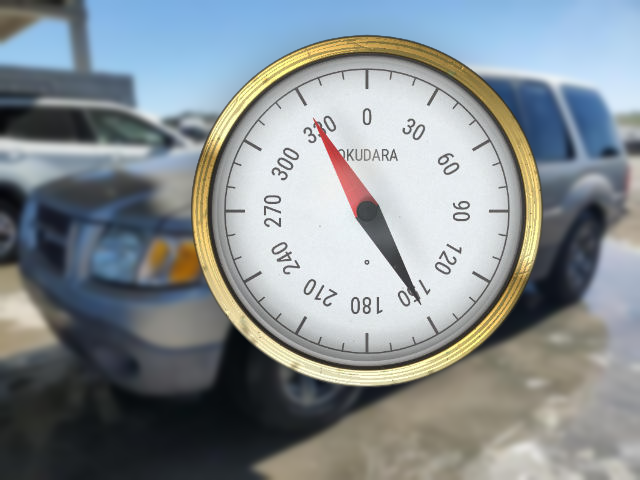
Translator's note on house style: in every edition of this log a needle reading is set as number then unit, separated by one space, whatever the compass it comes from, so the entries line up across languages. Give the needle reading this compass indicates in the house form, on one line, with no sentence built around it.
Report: 330 °
